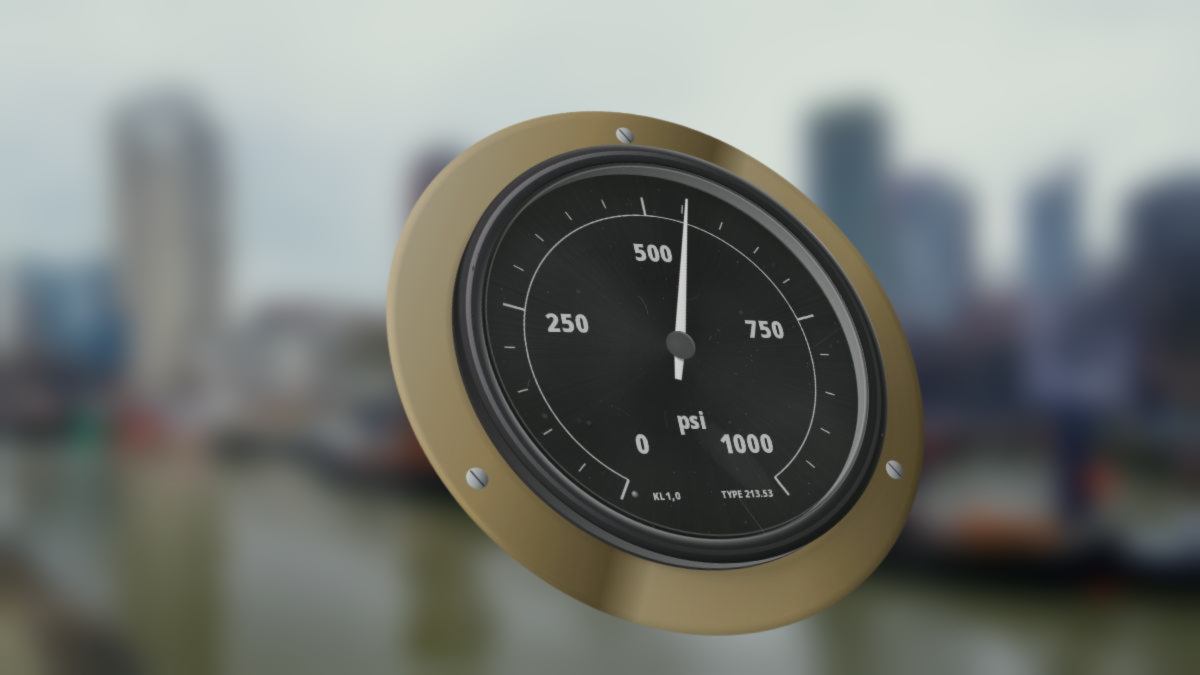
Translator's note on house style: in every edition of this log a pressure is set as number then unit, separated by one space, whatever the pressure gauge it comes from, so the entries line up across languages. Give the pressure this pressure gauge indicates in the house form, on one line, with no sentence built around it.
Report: 550 psi
